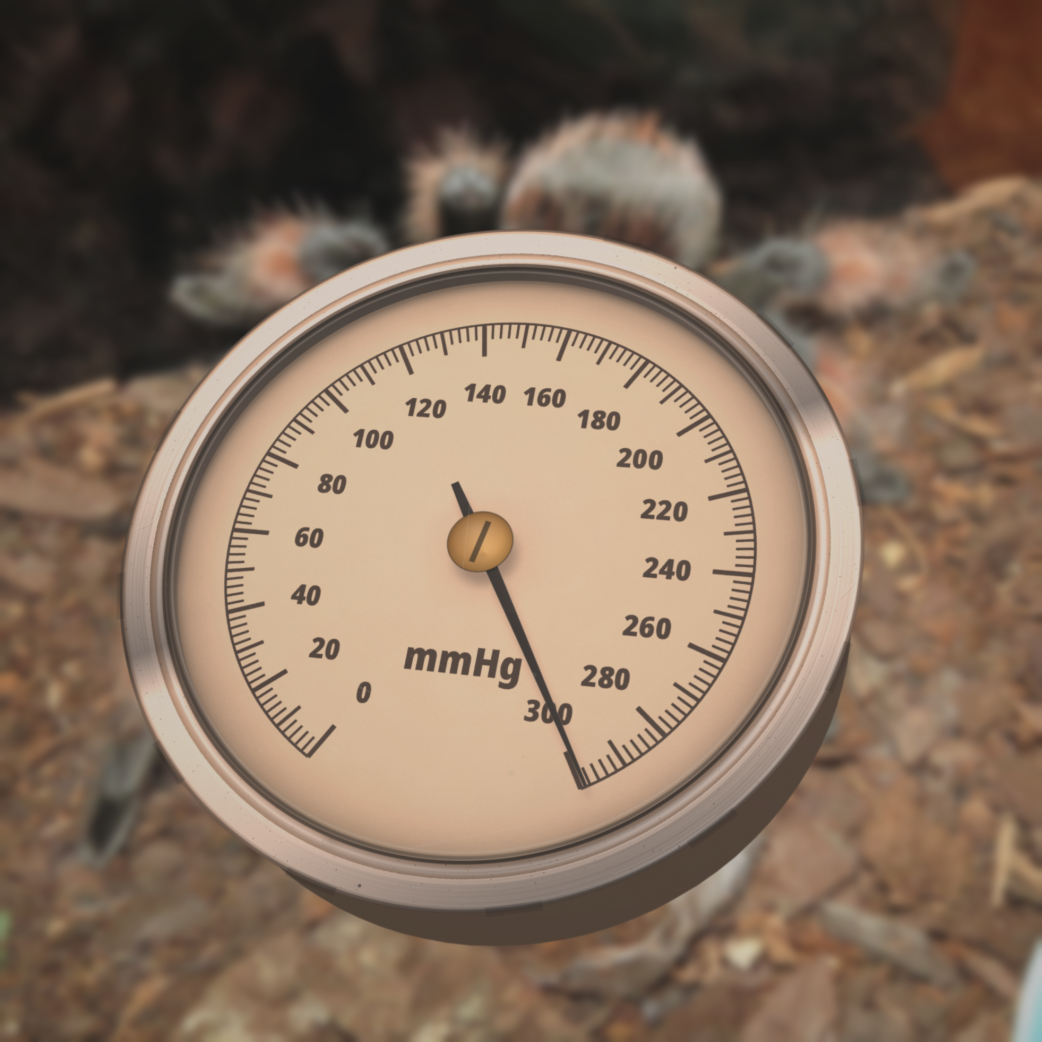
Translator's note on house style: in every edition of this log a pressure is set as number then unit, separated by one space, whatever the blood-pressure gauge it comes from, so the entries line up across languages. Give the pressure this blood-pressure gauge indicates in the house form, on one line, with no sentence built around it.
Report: 299 mmHg
